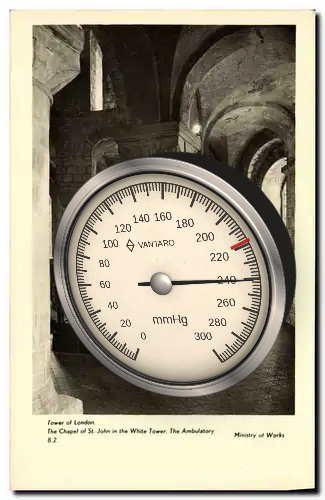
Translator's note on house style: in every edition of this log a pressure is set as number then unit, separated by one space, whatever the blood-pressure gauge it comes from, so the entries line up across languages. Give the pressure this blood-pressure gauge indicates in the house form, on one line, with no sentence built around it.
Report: 240 mmHg
